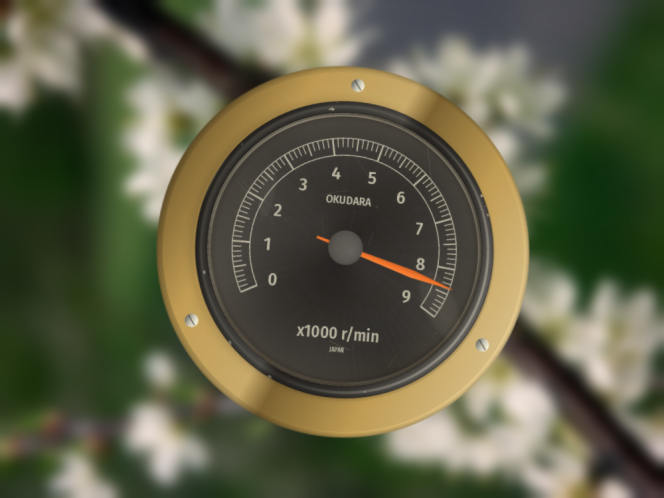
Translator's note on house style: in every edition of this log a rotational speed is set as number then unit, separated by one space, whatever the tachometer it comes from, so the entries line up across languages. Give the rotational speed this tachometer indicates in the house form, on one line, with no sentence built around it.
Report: 8400 rpm
